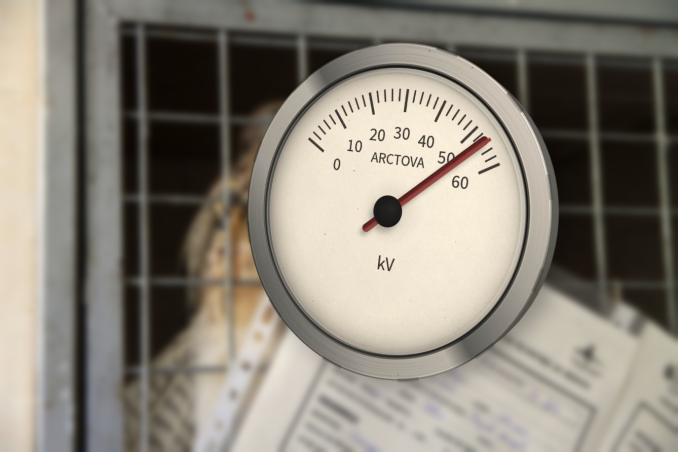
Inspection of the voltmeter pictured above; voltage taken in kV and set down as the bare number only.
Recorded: 54
